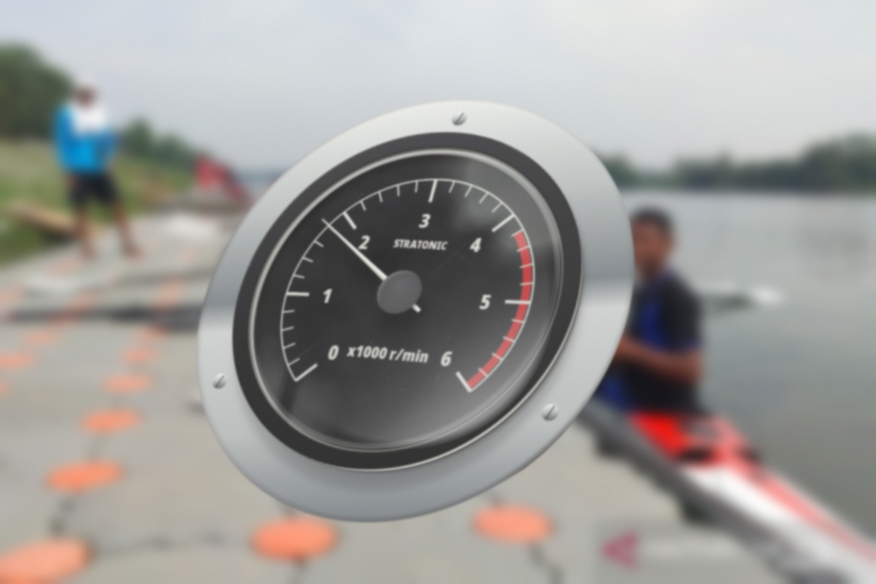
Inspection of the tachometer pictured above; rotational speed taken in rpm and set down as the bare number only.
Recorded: 1800
